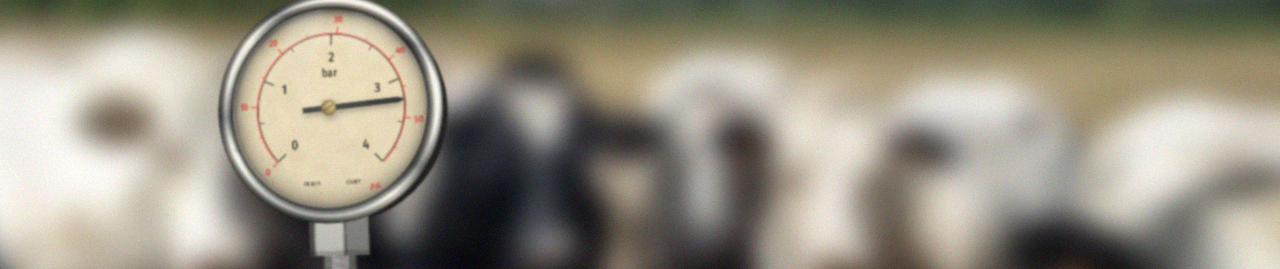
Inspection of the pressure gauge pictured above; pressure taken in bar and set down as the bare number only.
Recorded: 3.25
